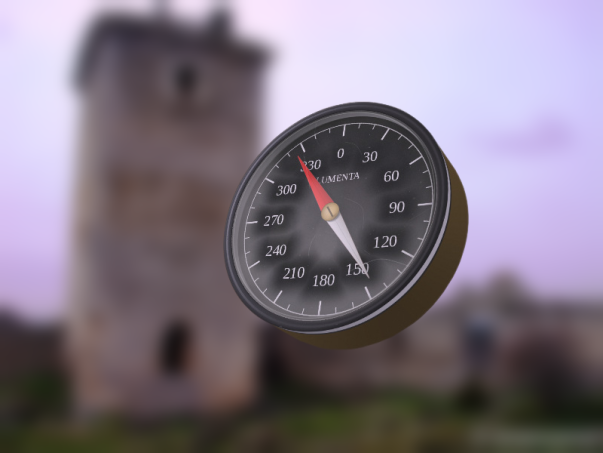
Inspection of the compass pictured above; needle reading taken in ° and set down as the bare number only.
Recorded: 325
